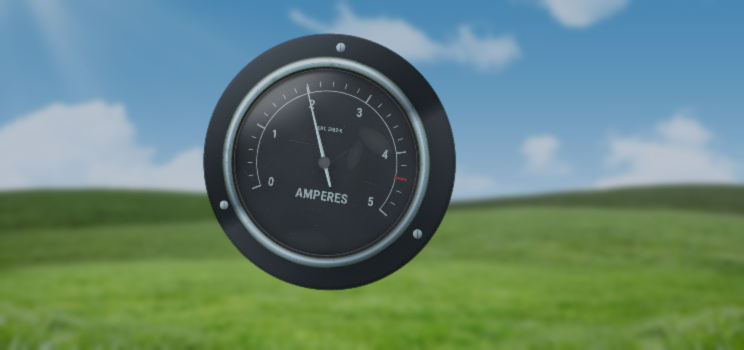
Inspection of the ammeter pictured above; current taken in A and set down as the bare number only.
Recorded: 2
